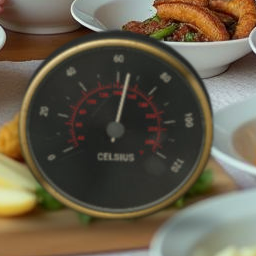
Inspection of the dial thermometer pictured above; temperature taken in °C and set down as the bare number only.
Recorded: 65
